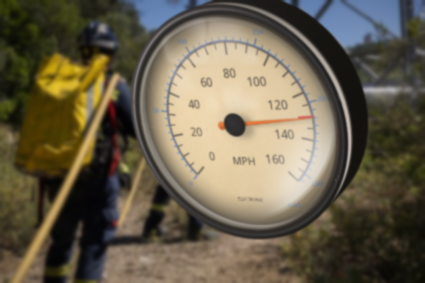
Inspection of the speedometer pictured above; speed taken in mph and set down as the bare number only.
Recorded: 130
